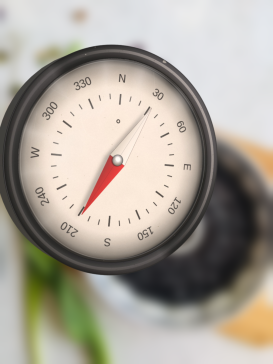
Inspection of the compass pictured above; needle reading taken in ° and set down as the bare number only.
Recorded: 210
